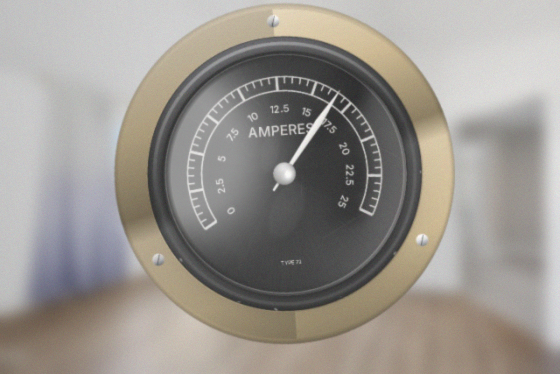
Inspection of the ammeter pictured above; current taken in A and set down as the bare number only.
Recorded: 16.5
